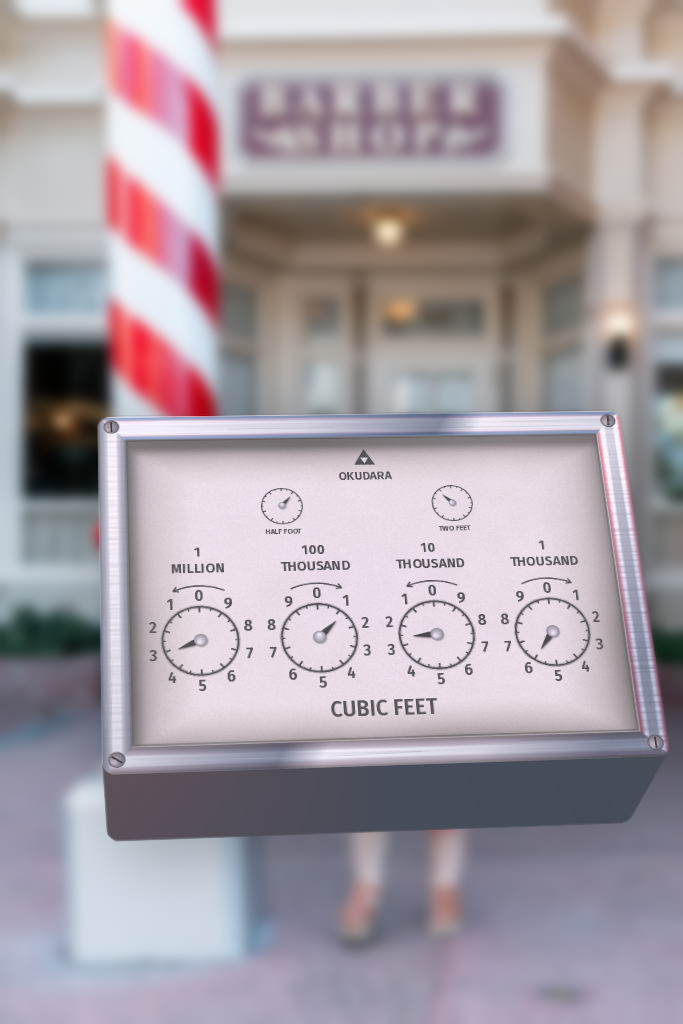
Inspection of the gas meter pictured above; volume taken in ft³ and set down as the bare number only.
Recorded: 312600
